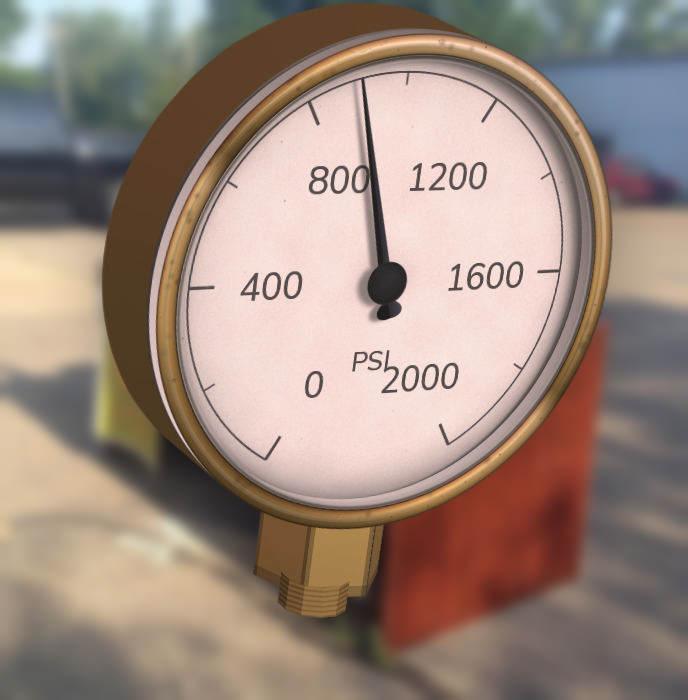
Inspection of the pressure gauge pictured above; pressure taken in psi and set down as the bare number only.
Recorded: 900
